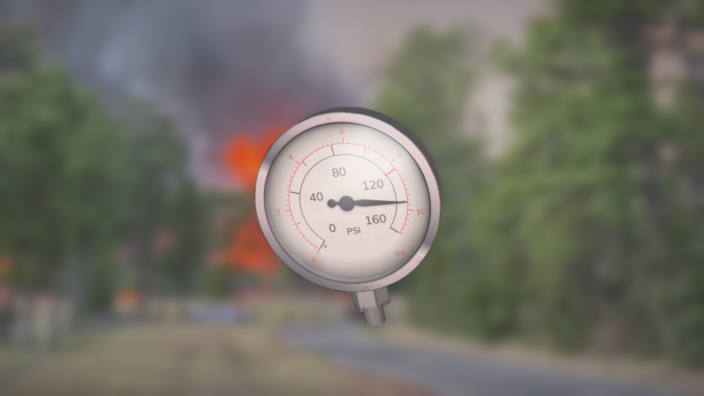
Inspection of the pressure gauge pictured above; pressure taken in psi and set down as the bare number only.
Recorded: 140
